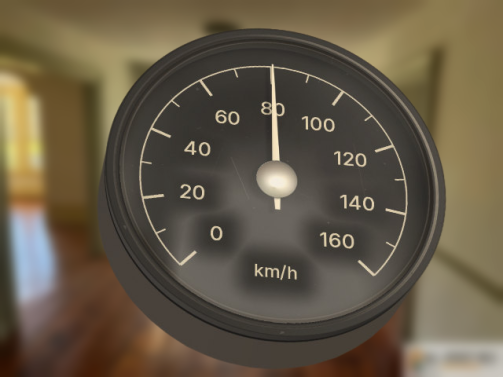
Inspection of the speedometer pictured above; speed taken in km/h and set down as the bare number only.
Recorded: 80
